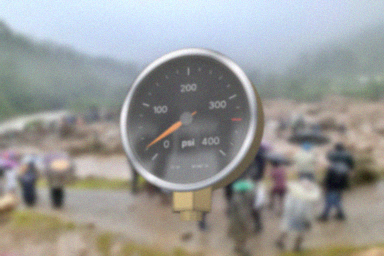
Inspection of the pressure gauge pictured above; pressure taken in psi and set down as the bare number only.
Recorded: 20
